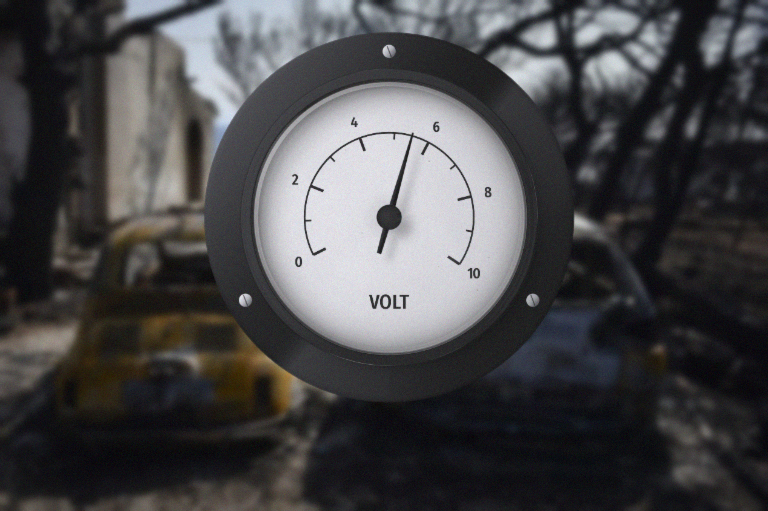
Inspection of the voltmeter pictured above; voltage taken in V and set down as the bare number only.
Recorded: 5.5
